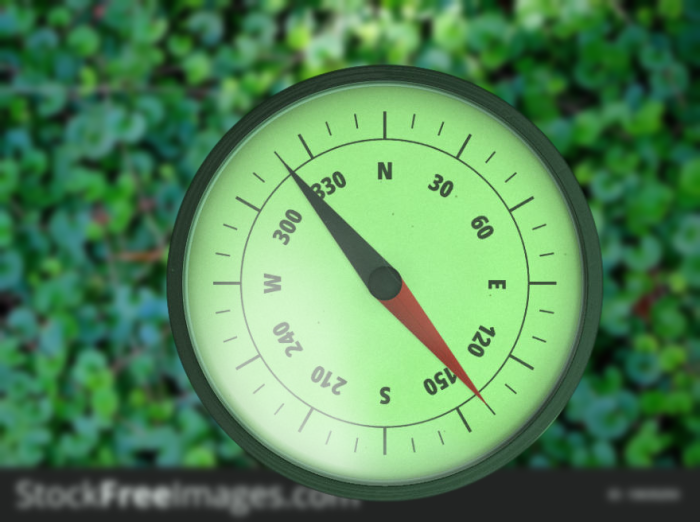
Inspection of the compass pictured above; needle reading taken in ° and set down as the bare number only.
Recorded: 140
